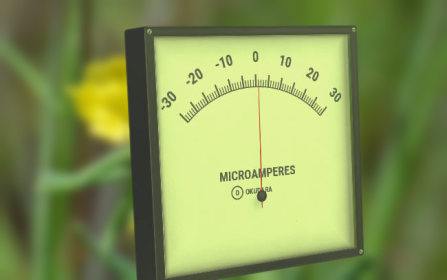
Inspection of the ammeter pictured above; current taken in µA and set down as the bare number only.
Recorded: 0
